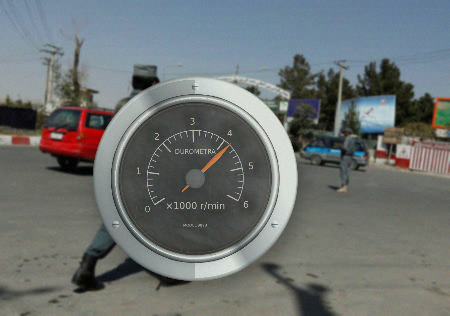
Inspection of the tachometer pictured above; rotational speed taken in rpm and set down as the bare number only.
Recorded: 4200
